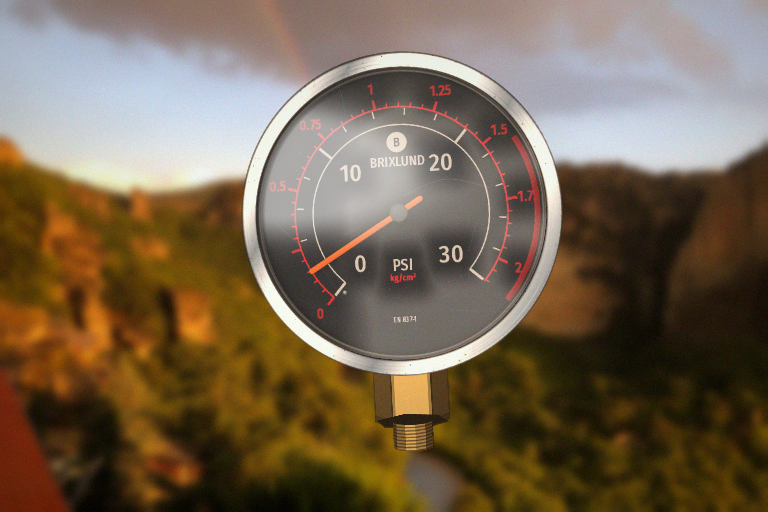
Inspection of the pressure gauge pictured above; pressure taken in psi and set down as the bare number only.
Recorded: 2
